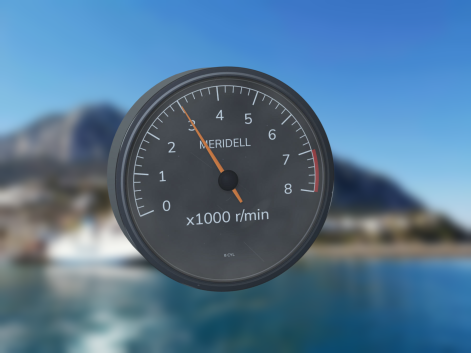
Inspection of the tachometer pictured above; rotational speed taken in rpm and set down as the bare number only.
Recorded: 3000
